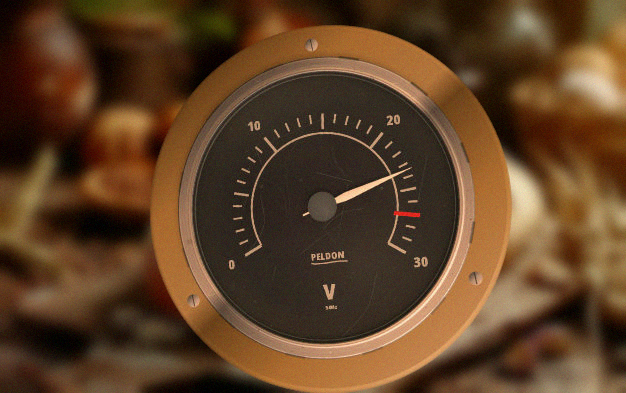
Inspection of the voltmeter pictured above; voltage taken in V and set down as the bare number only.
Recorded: 23.5
